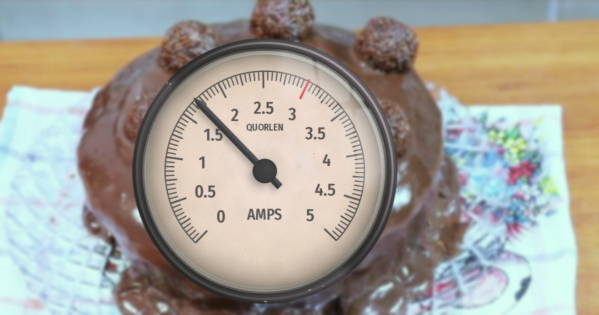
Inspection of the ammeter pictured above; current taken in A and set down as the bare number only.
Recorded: 1.7
